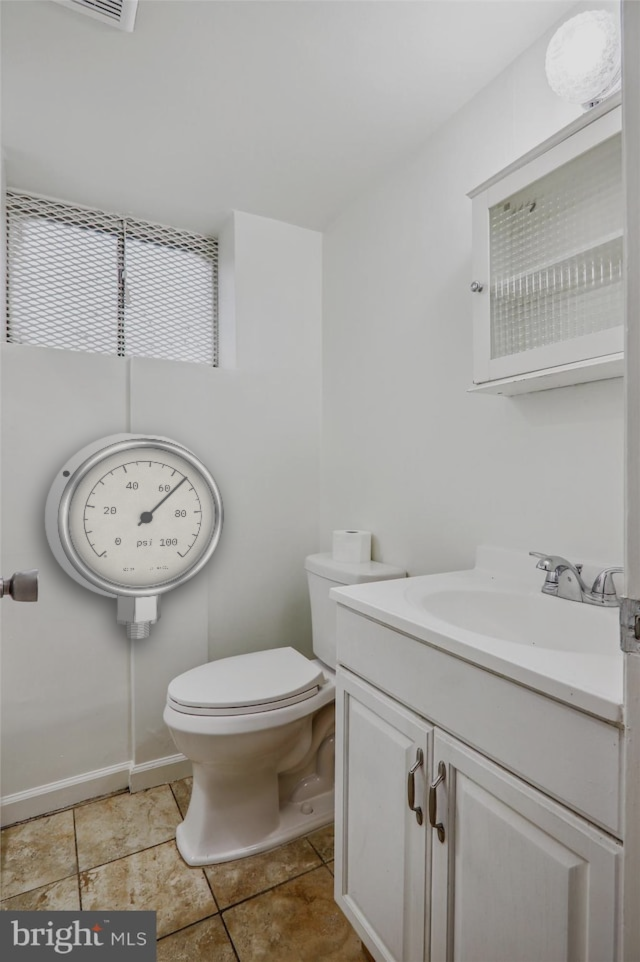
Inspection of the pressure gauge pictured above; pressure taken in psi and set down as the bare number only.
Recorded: 65
